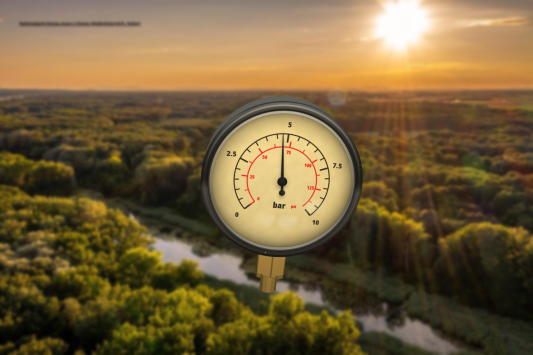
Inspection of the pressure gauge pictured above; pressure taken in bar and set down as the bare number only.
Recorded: 4.75
